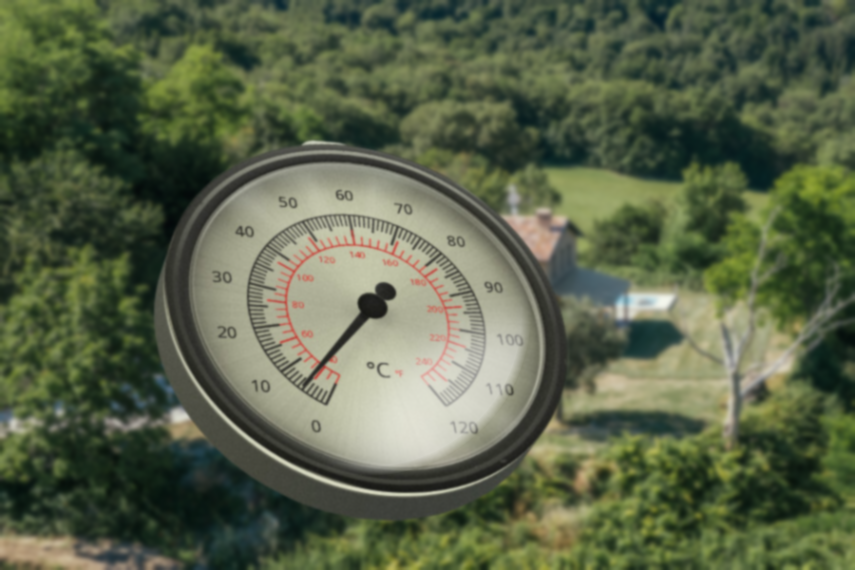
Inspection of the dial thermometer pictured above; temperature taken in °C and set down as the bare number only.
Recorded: 5
